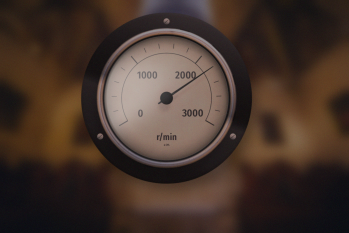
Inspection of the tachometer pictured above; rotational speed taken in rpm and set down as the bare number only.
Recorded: 2200
